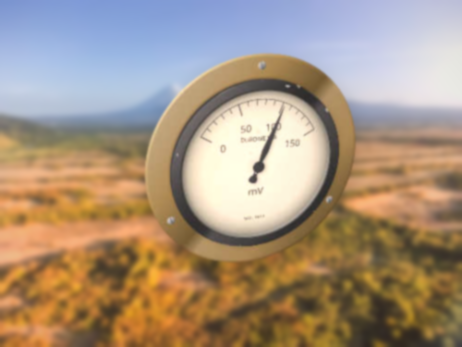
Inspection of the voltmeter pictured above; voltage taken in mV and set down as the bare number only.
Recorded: 100
